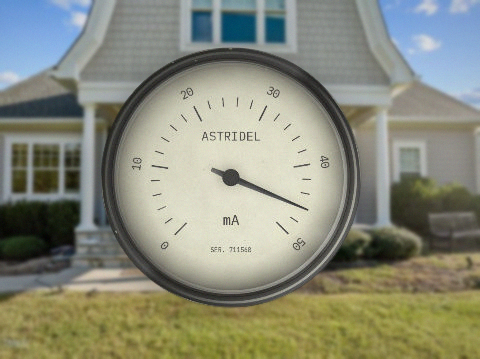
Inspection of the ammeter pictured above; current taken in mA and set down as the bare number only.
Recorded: 46
